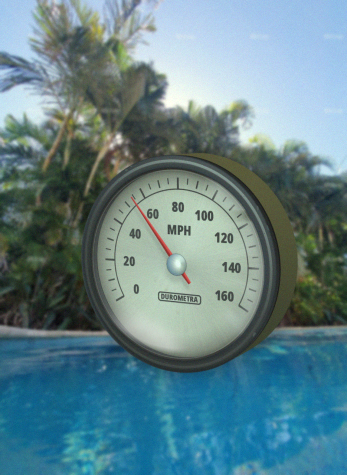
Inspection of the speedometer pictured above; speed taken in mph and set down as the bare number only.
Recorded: 55
